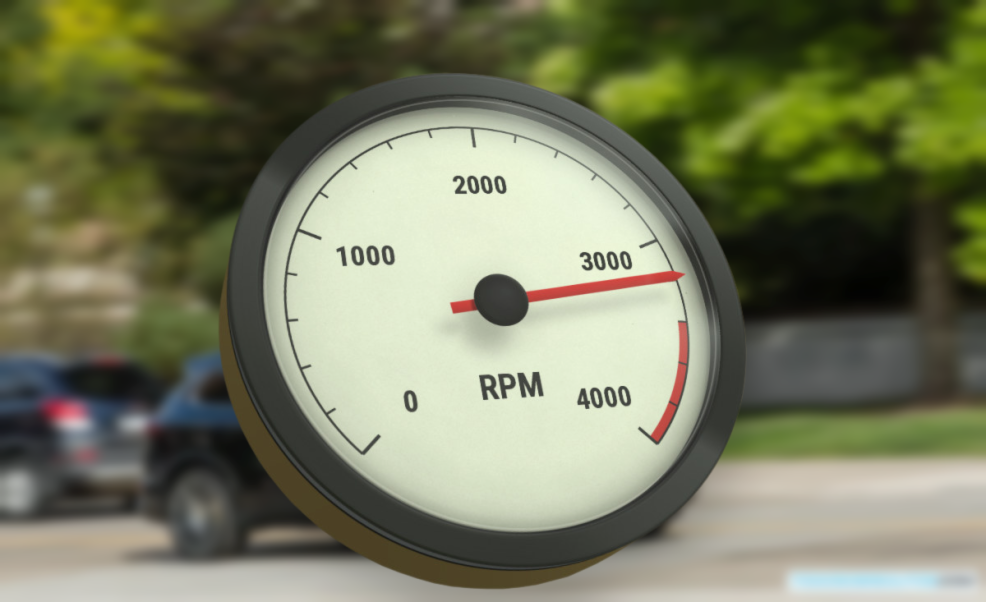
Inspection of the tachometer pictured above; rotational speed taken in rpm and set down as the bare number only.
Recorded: 3200
